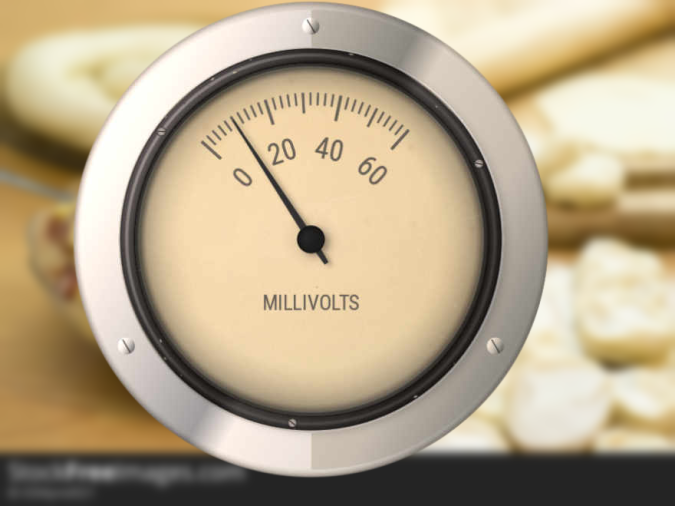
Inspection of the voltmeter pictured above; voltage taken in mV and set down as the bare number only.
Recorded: 10
